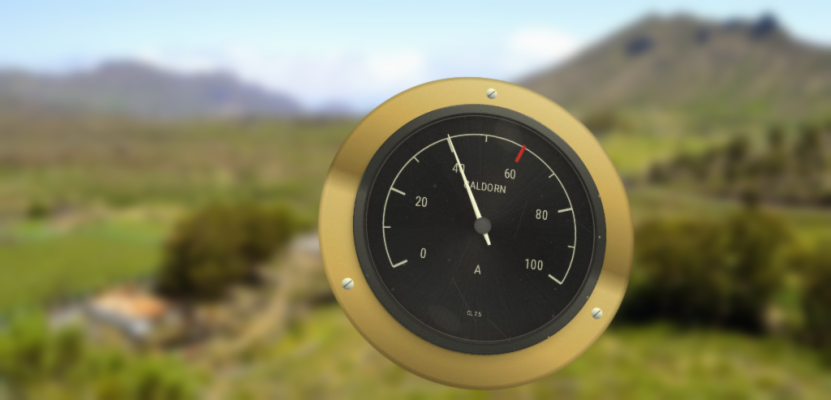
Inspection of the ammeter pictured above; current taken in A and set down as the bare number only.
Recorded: 40
